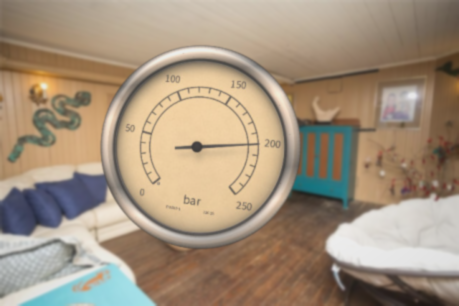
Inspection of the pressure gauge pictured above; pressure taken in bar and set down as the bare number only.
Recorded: 200
